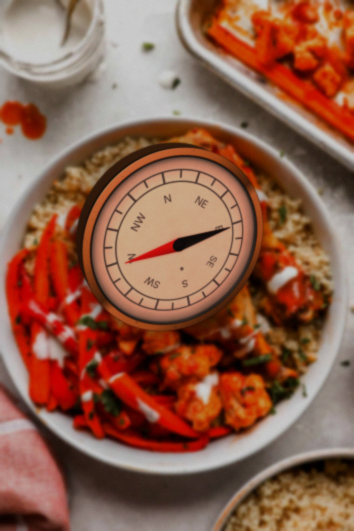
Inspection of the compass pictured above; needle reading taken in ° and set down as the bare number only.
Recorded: 270
